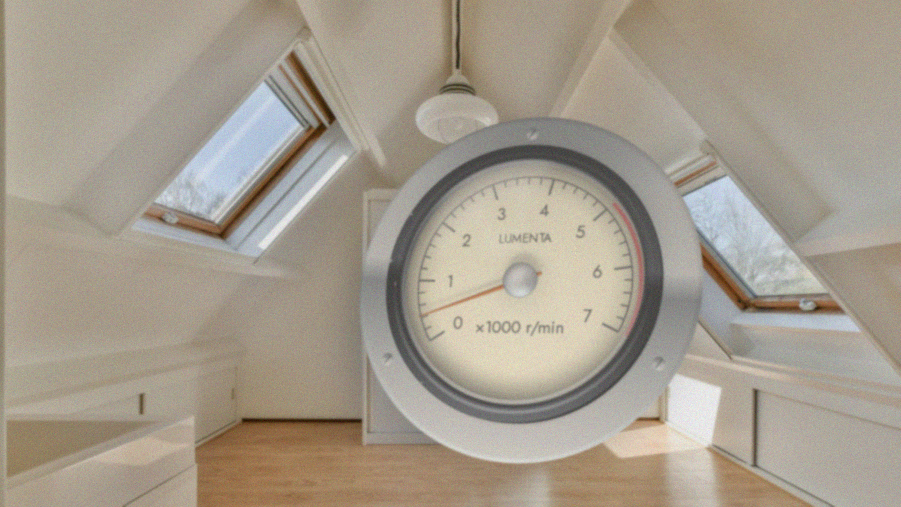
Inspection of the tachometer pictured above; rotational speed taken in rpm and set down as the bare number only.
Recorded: 400
